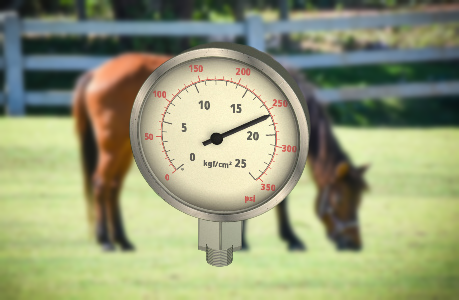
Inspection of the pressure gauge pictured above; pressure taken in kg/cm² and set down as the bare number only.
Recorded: 18
